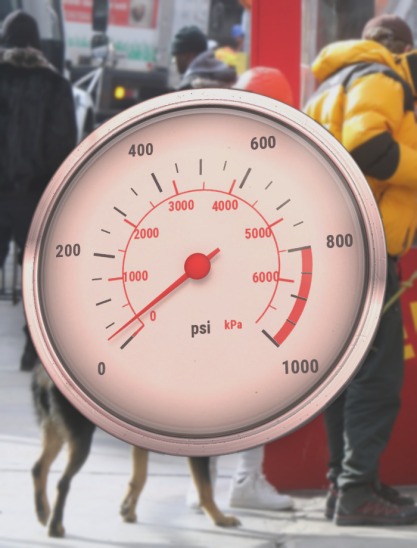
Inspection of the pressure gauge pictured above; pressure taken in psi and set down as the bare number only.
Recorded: 25
